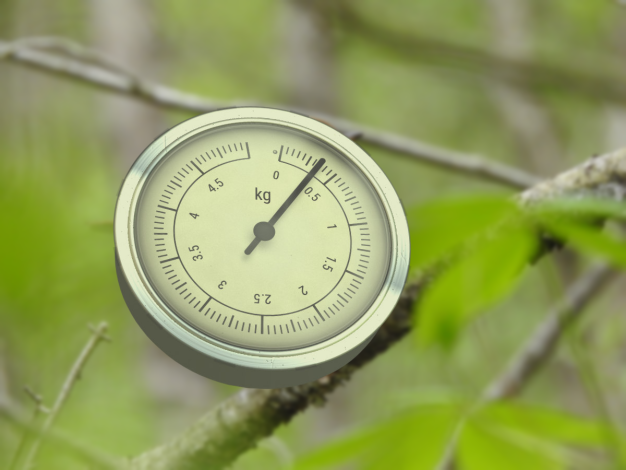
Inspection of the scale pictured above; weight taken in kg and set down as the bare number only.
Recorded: 0.35
